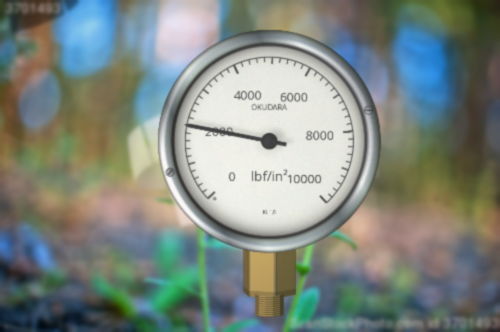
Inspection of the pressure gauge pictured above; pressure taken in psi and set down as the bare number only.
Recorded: 2000
